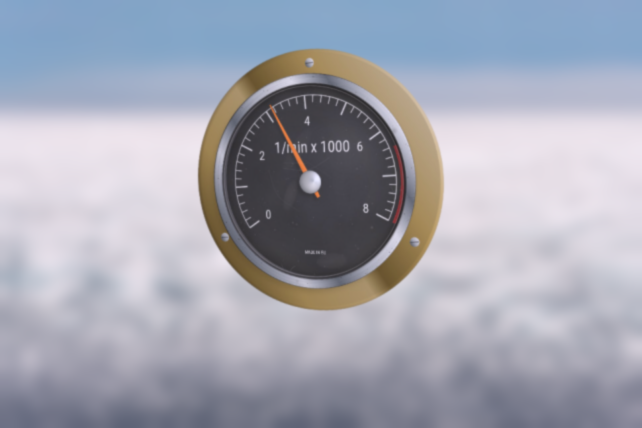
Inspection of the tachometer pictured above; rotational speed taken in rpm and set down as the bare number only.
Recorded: 3200
